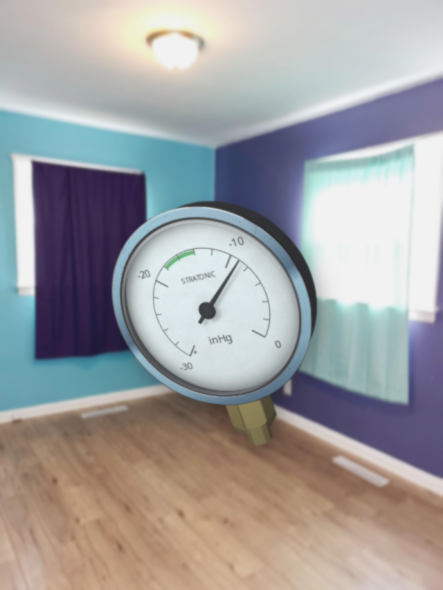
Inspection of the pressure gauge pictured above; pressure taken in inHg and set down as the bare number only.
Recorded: -9
